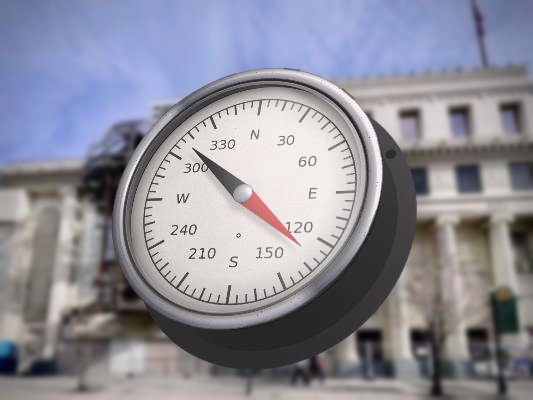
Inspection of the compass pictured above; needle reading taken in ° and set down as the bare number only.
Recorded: 130
